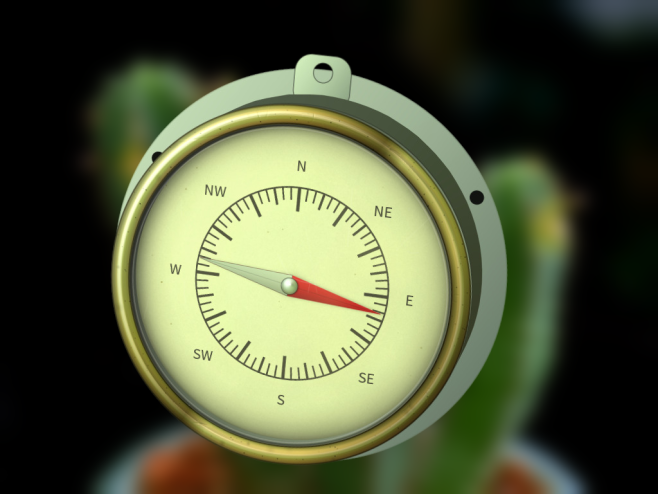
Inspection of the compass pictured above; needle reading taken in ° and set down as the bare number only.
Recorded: 100
